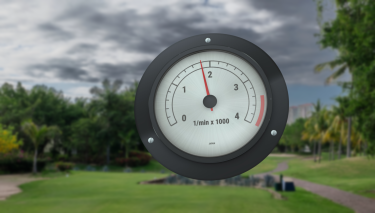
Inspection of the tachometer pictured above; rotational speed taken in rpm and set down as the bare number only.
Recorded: 1800
